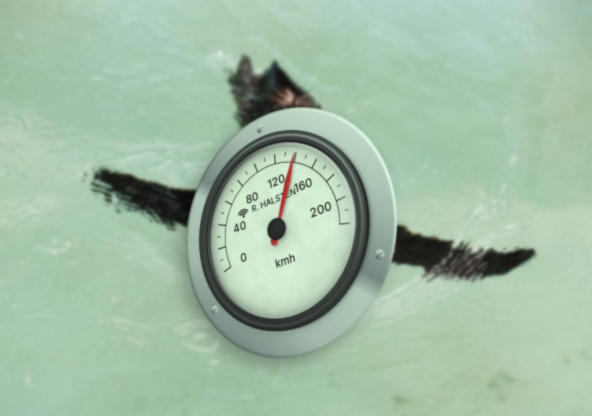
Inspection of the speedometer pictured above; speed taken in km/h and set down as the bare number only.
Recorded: 140
